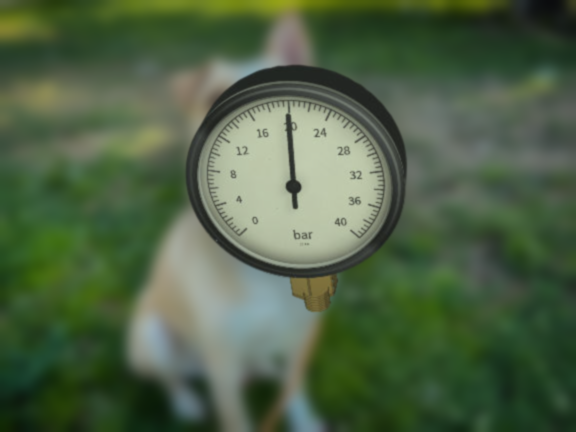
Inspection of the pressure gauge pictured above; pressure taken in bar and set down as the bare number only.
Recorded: 20
